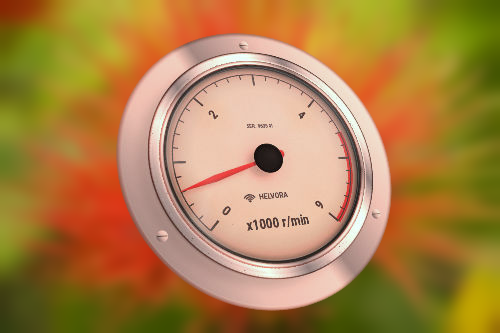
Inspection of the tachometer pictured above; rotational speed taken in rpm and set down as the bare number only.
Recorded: 600
